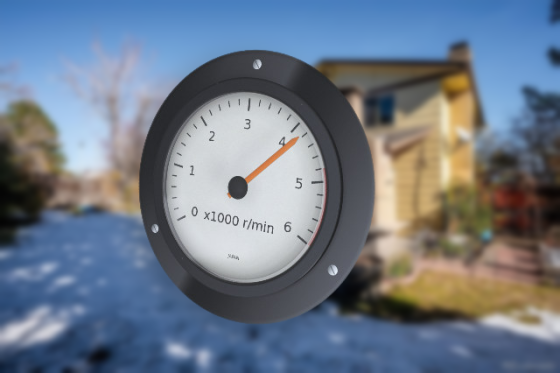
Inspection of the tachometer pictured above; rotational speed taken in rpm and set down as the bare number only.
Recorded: 4200
